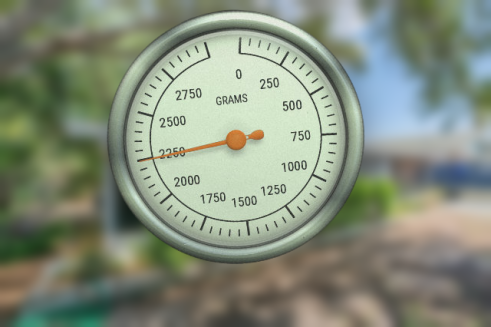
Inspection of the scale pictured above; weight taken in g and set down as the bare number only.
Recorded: 2250
